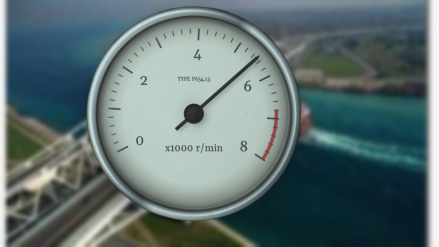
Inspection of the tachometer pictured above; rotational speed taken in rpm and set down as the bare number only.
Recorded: 5500
